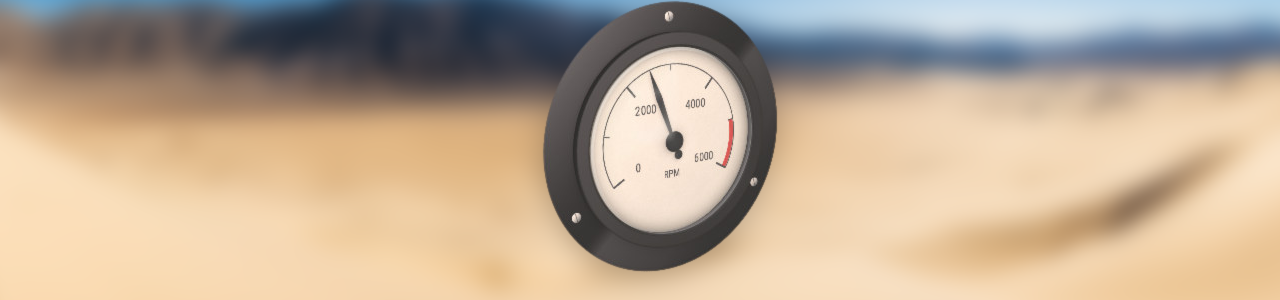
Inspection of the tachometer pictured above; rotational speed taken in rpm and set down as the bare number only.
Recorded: 2500
